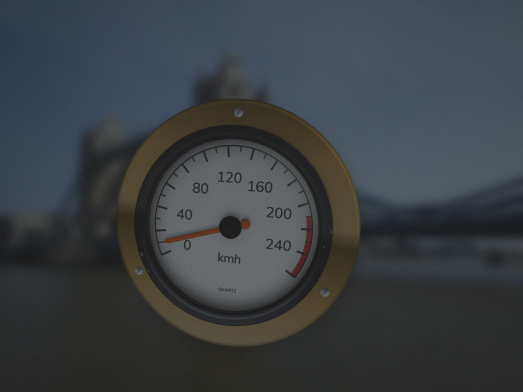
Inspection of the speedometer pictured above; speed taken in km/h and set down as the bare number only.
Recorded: 10
